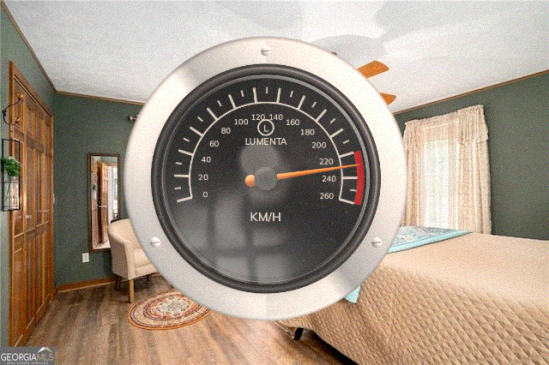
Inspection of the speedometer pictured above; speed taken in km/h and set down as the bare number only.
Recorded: 230
